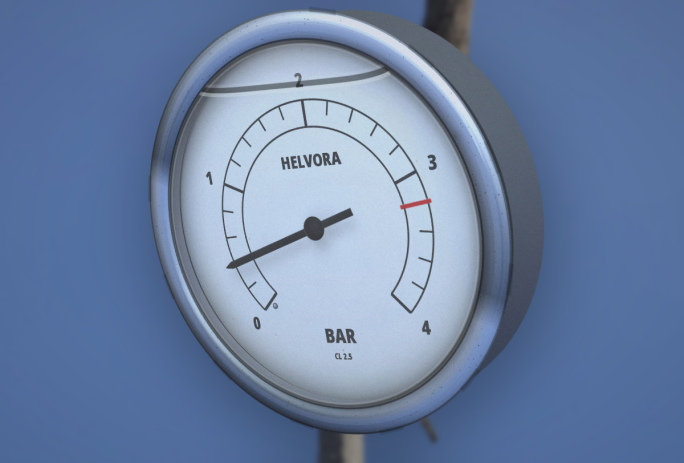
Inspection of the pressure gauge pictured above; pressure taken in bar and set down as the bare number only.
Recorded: 0.4
